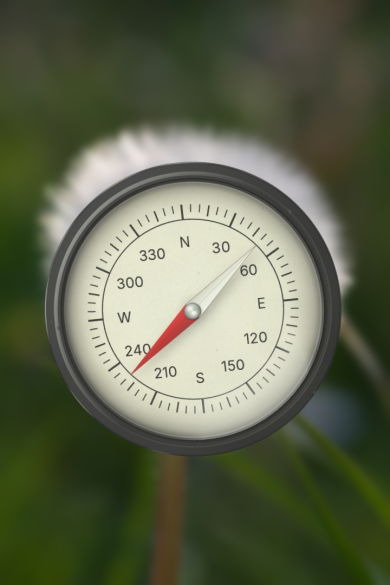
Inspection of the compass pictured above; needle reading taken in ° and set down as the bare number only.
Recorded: 230
